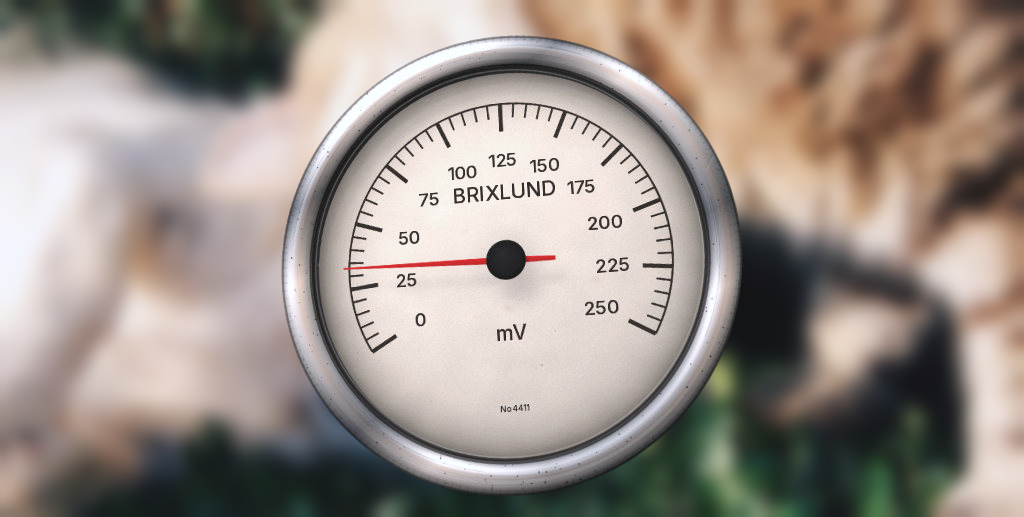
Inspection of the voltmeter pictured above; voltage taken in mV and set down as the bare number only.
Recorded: 32.5
